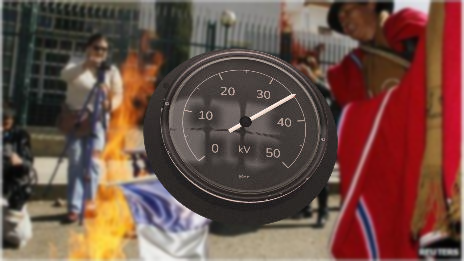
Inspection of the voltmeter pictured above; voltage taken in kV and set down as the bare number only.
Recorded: 35
